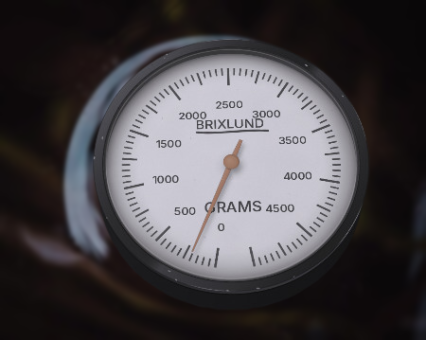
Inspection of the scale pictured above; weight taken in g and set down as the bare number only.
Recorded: 200
